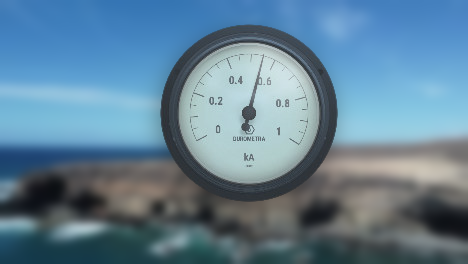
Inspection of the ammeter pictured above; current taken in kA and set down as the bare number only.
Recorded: 0.55
